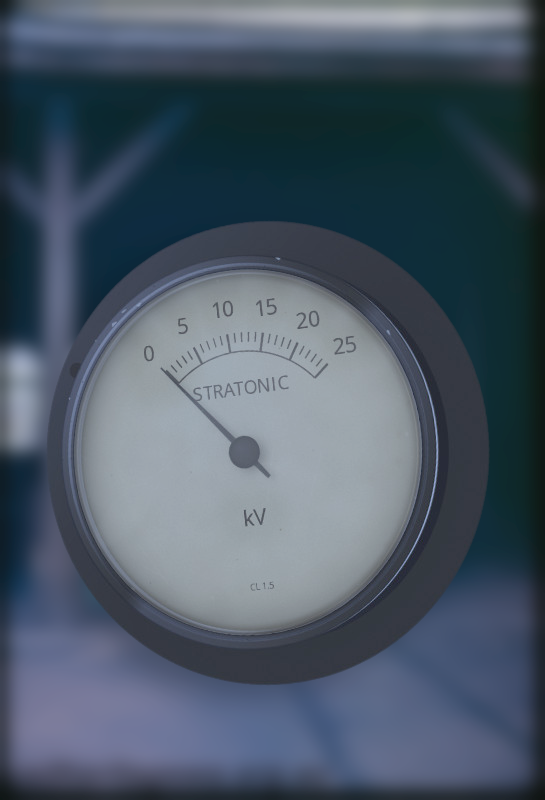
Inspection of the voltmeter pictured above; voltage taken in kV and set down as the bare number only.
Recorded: 0
